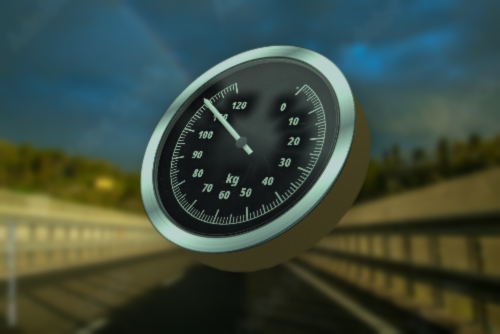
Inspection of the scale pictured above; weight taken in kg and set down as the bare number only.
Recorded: 110
